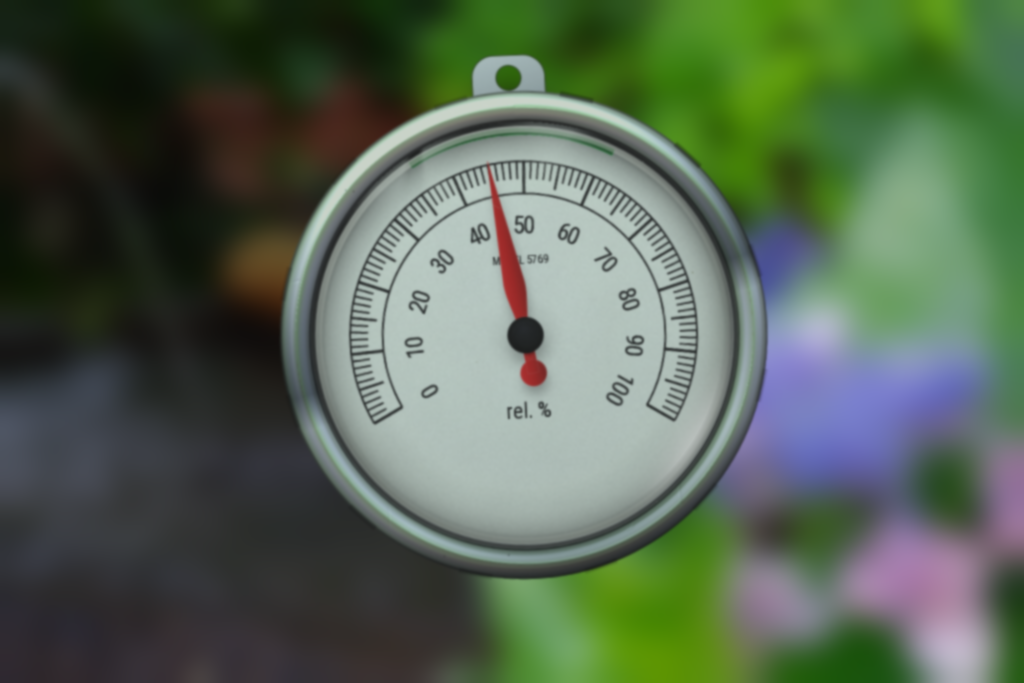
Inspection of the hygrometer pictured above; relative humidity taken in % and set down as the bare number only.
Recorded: 45
